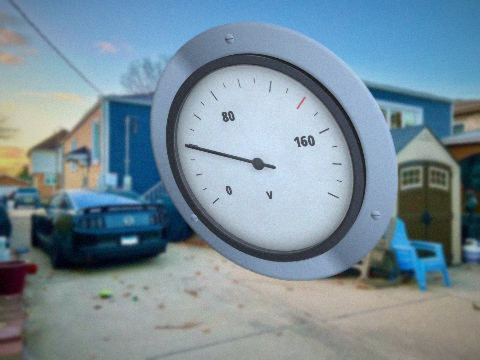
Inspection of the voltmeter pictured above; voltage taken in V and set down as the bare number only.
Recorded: 40
